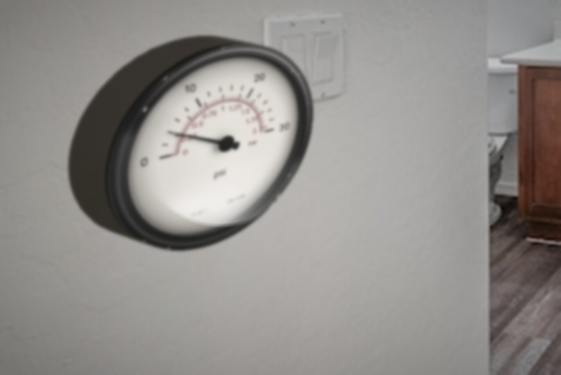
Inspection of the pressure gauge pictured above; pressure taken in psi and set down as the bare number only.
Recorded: 4
